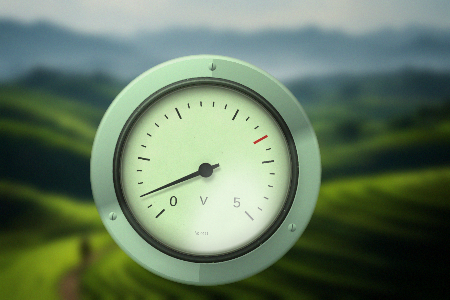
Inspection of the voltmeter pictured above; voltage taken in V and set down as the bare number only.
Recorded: 0.4
